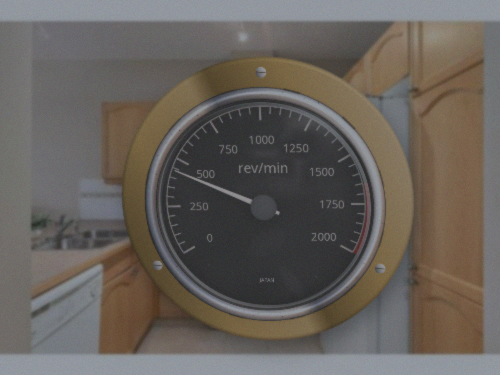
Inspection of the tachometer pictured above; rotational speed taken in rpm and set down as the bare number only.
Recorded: 450
